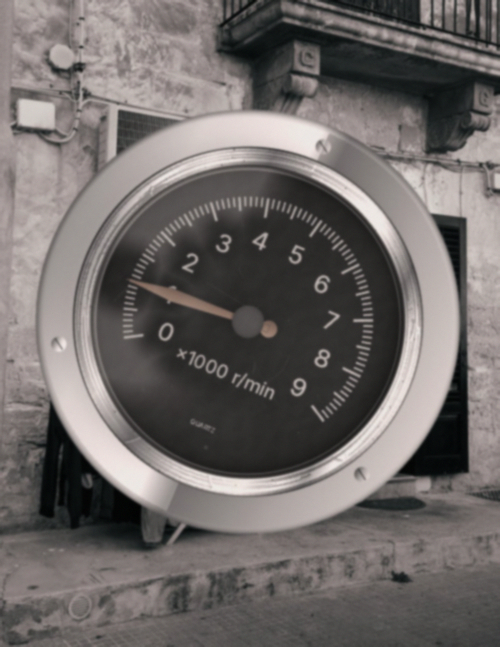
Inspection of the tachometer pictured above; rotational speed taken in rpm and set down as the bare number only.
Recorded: 1000
